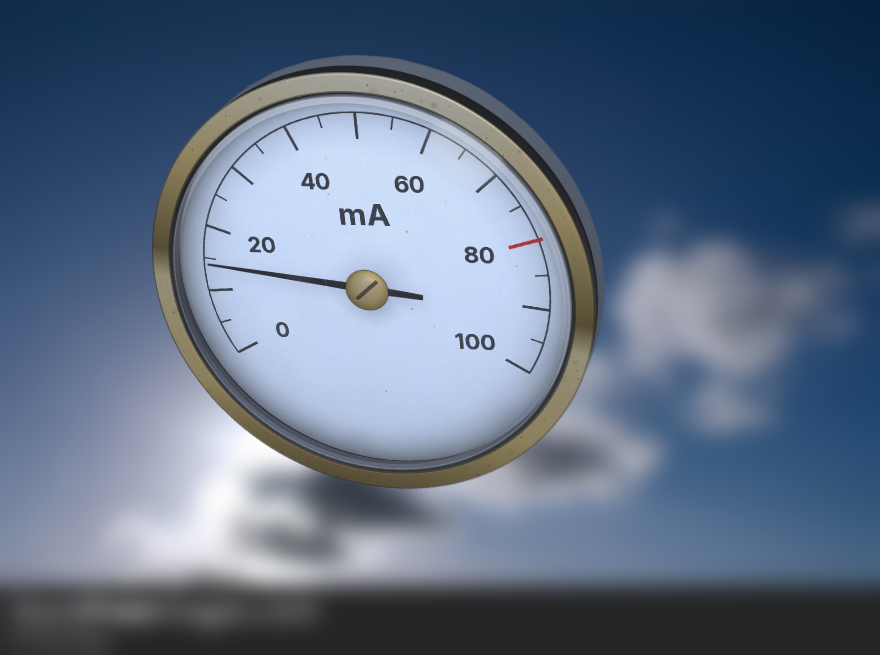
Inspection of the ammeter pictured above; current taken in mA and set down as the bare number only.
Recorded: 15
